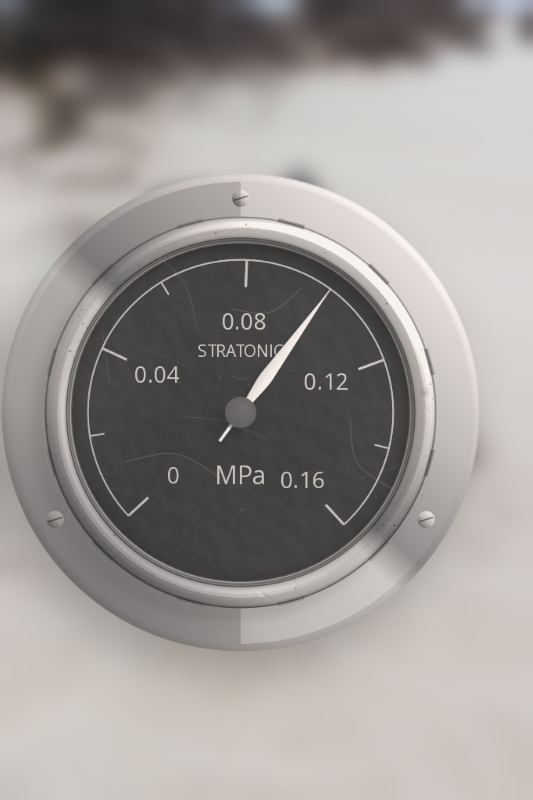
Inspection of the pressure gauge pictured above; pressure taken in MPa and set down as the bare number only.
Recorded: 0.1
